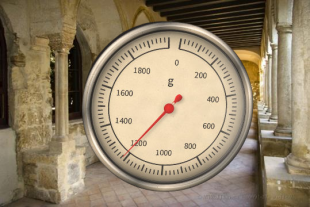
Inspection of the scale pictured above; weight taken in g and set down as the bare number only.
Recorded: 1220
